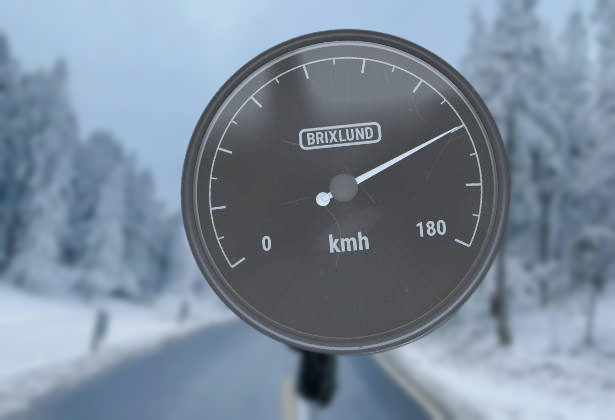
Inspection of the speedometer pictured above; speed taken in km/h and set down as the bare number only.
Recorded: 140
